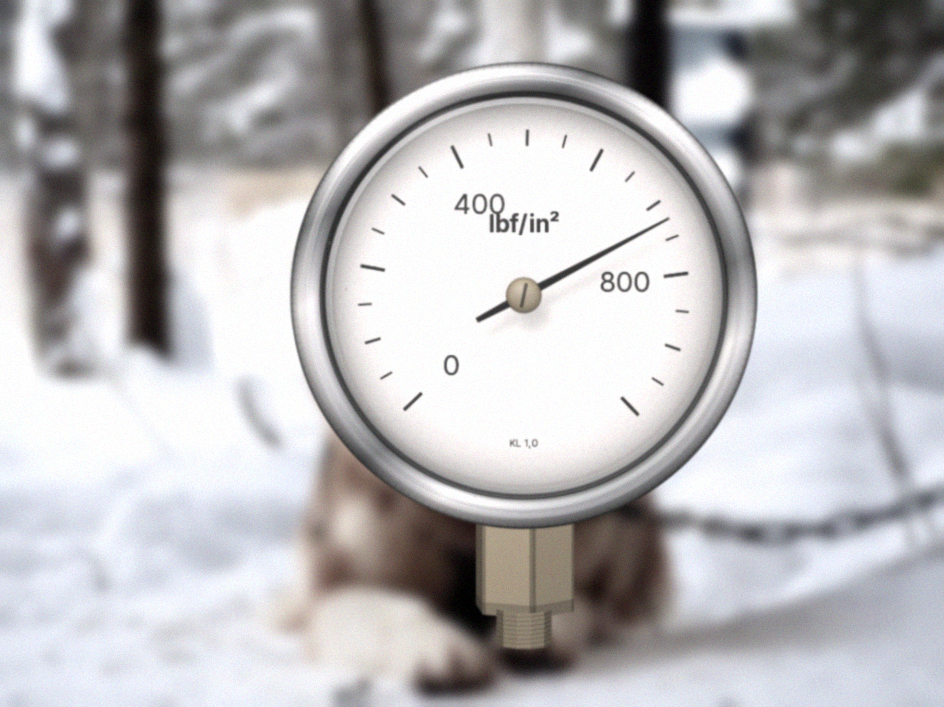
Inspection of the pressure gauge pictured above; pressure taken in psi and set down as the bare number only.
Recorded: 725
